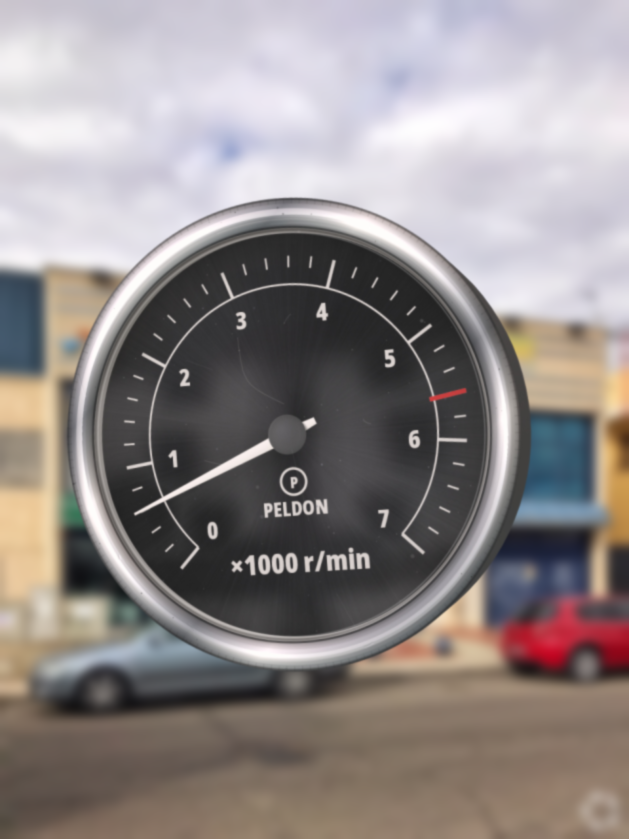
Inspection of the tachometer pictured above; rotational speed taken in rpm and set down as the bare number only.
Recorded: 600
